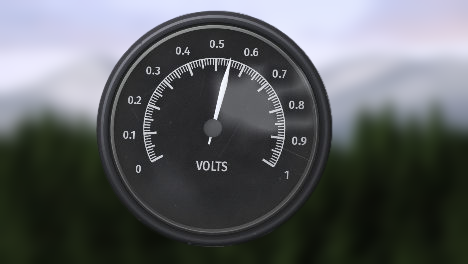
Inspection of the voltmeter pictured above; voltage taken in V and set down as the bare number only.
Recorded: 0.55
